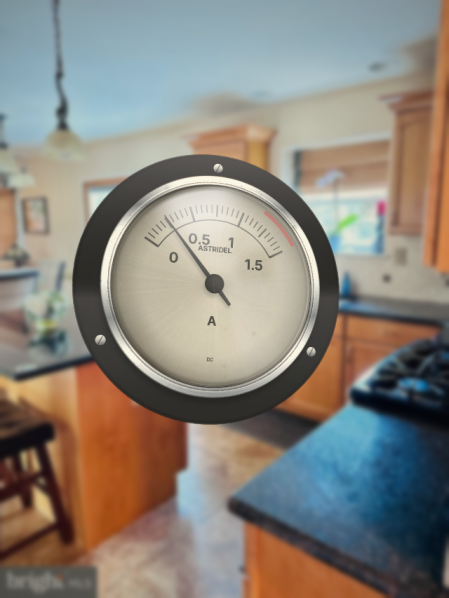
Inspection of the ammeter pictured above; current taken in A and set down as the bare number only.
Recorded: 0.25
